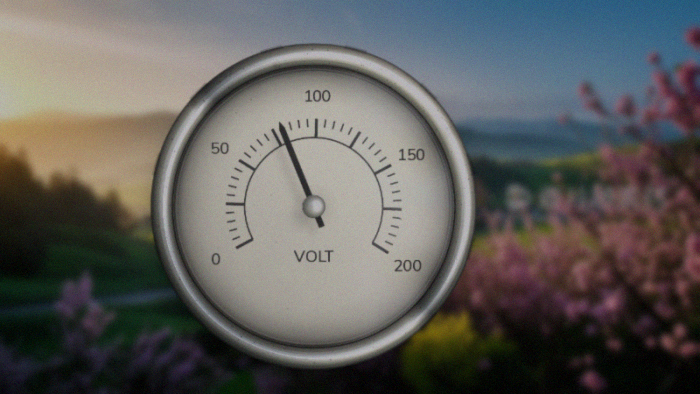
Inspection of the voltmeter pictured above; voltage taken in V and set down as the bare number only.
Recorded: 80
